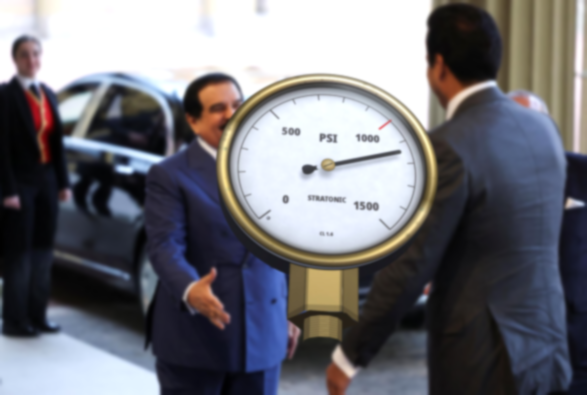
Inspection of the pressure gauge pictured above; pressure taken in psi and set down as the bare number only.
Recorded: 1150
